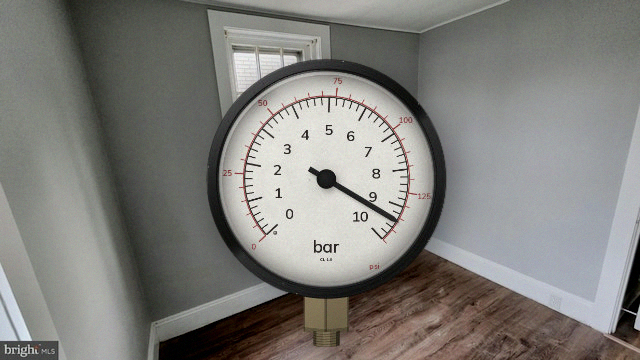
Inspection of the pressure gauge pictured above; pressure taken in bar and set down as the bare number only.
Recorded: 9.4
